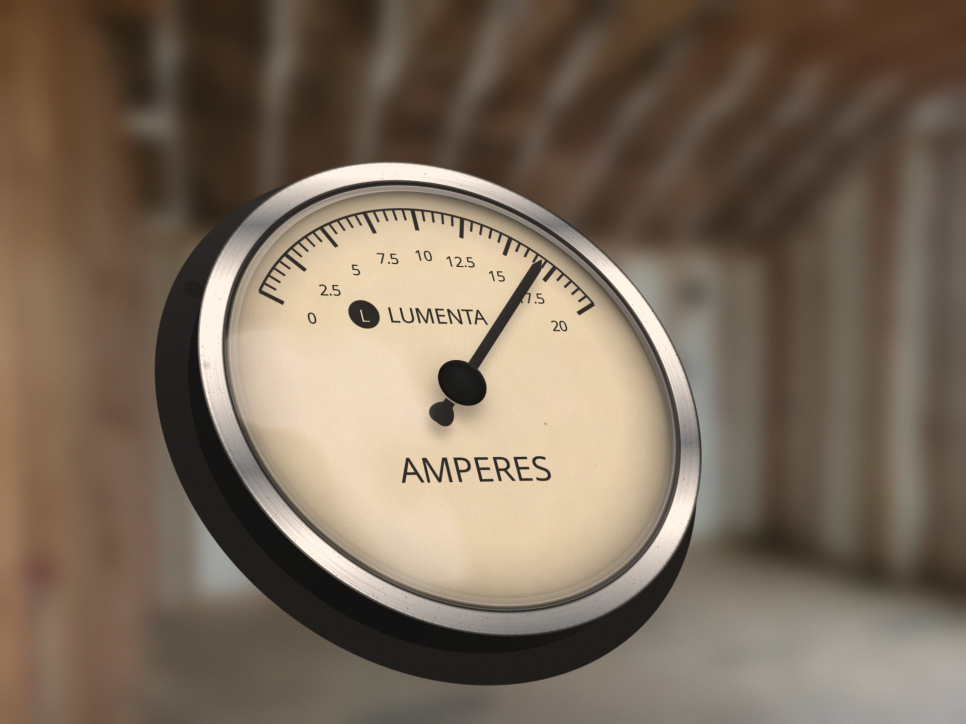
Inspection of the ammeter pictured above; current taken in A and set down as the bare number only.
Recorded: 16.75
